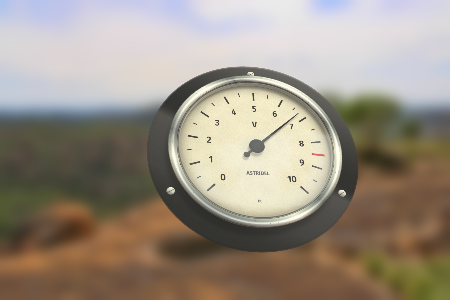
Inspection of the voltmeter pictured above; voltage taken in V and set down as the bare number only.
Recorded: 6.75
